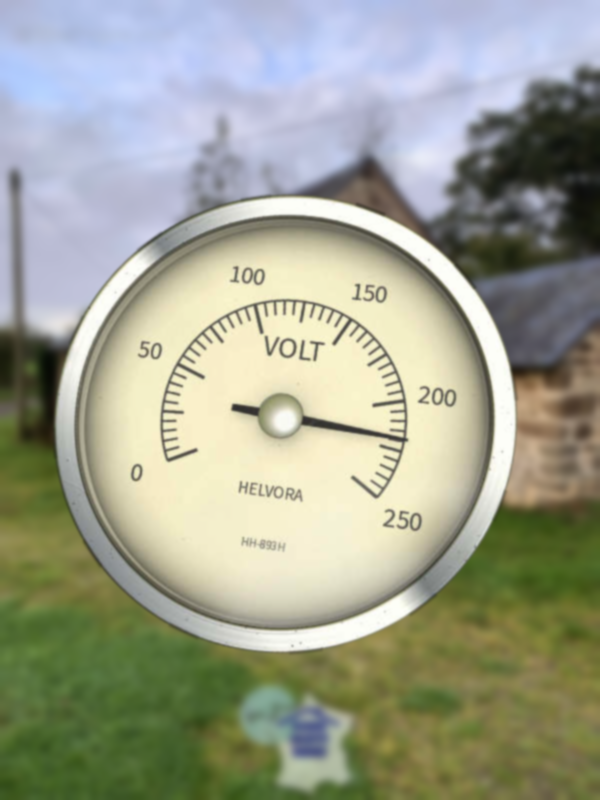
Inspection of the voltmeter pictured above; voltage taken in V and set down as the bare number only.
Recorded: 220
